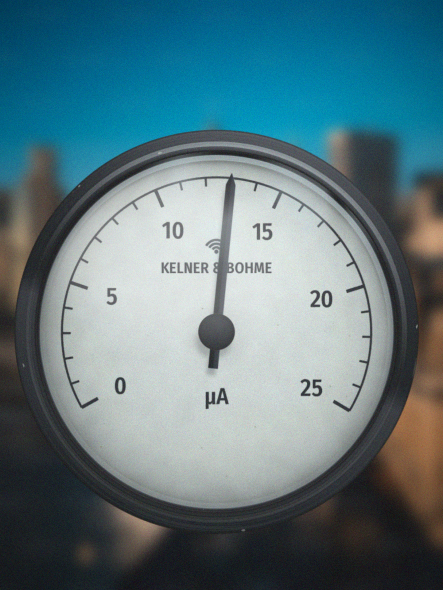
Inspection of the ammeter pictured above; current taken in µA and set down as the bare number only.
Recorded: 13
